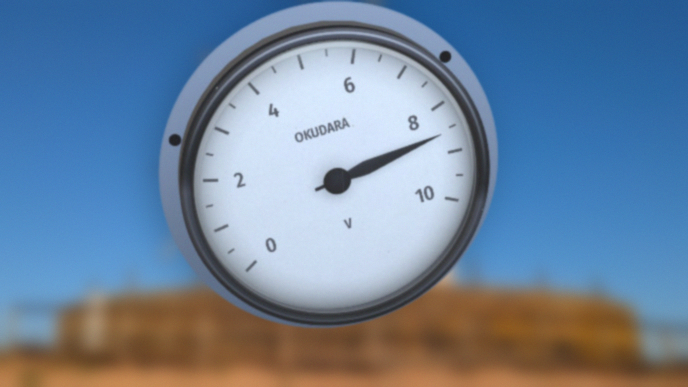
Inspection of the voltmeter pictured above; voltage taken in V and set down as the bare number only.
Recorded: 8.5
